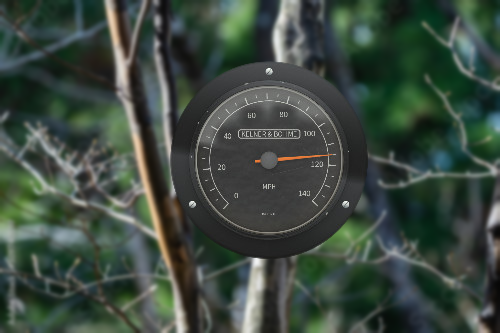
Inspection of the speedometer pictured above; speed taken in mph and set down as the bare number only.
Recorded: 115
